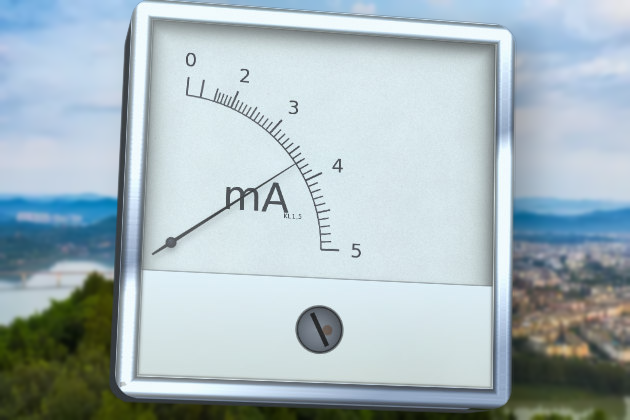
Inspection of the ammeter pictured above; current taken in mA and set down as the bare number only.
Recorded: 3.7
